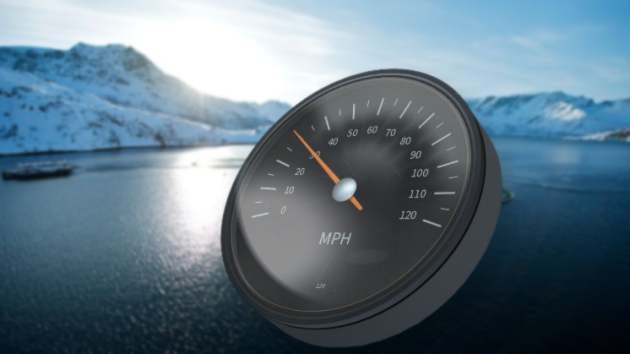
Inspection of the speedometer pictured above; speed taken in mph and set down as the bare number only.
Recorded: 30
